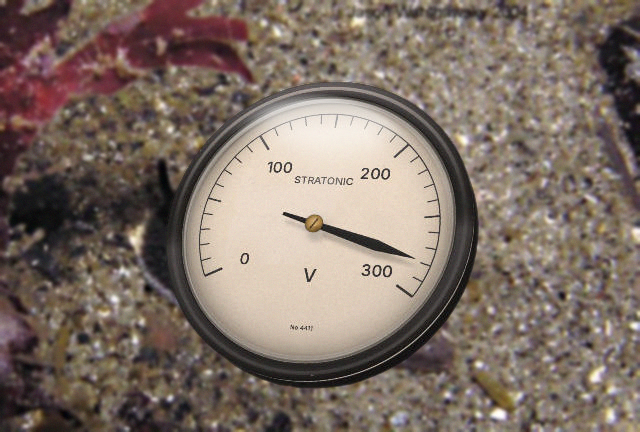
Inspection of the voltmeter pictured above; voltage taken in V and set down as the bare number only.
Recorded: 280
